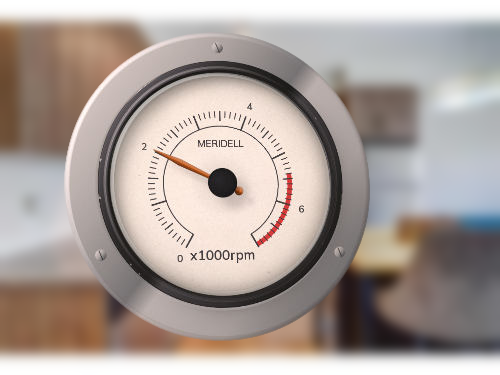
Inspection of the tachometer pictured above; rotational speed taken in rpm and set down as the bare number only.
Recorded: 2000
